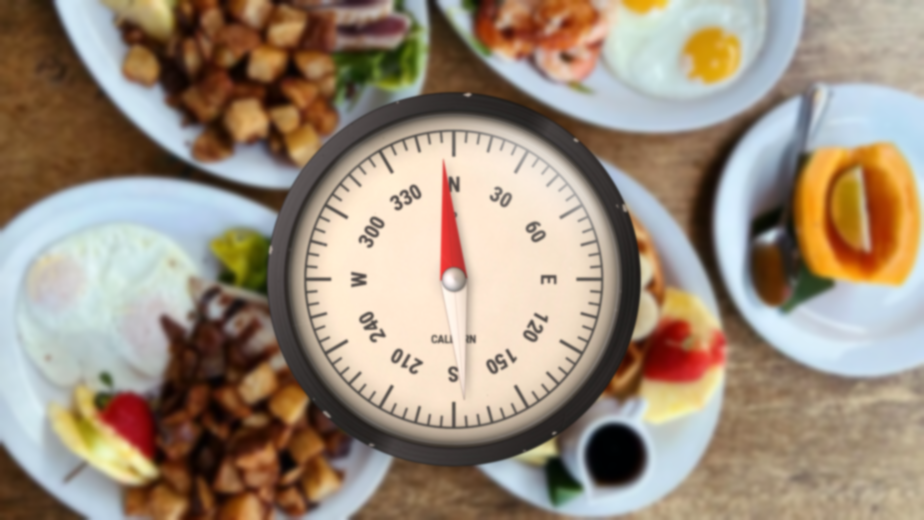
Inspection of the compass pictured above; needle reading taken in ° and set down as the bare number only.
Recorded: 355
